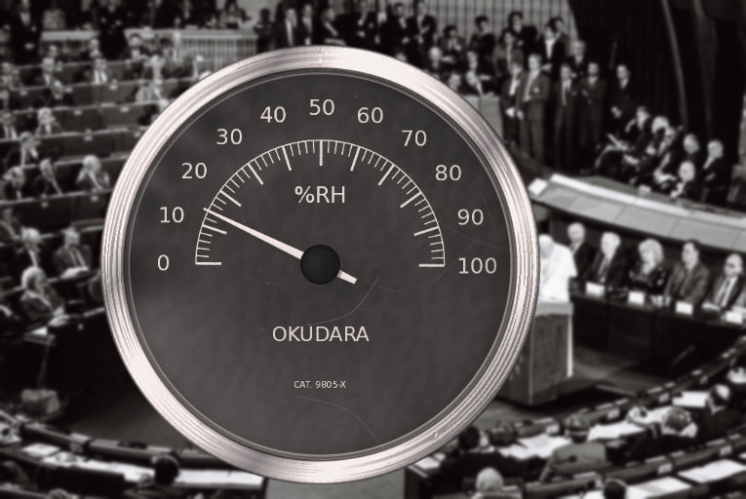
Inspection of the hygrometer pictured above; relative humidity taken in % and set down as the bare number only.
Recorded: 14
